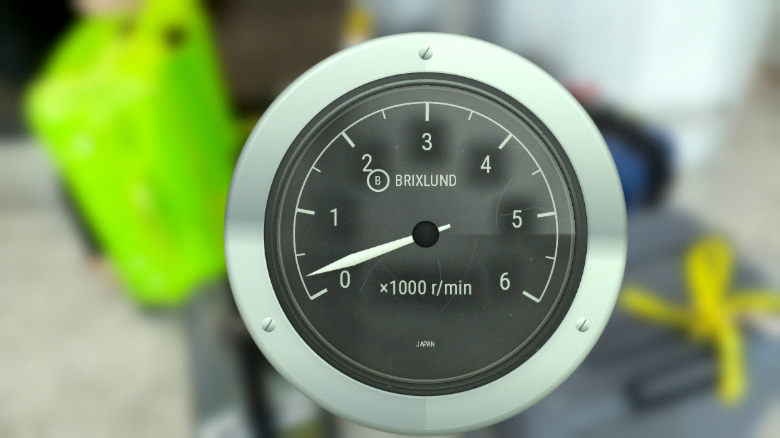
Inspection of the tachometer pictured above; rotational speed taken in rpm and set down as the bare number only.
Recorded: 250
